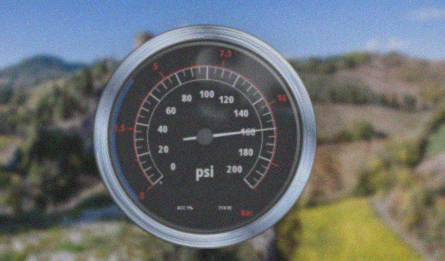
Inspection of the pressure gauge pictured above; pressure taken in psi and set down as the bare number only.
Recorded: 160
